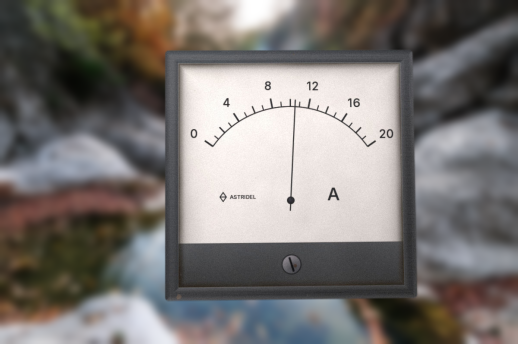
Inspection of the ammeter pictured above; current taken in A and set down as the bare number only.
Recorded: 10.5
